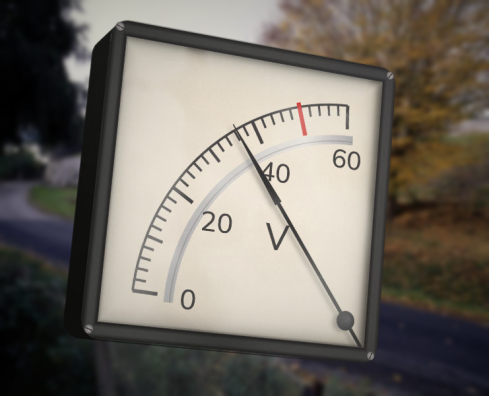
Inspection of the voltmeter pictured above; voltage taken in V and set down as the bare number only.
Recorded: 36
